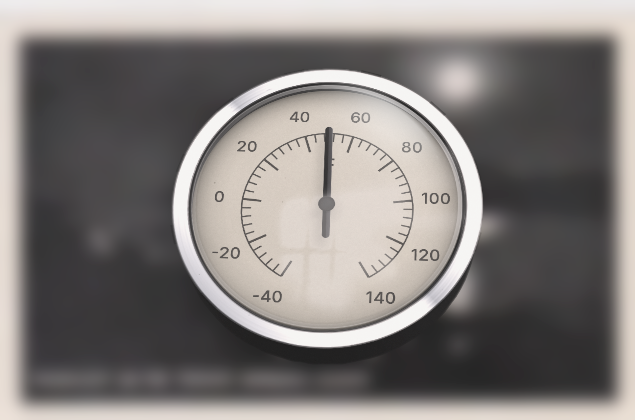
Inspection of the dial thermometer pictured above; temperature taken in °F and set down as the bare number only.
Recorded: 50
